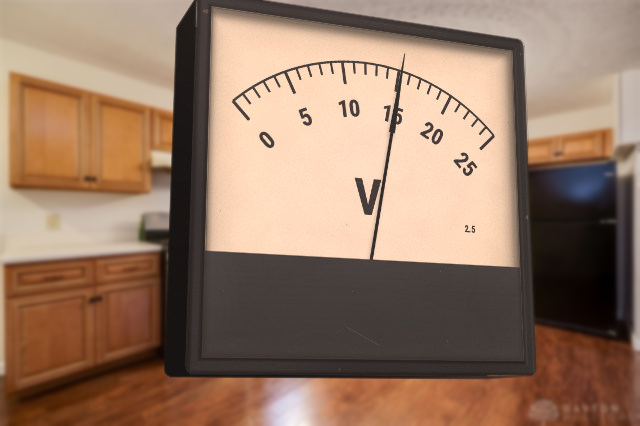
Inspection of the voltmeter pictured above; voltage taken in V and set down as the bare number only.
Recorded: 15
